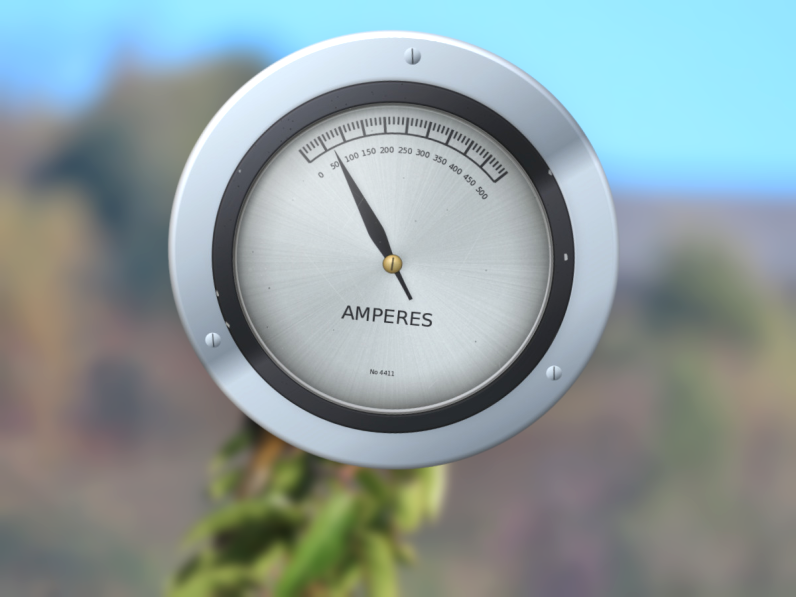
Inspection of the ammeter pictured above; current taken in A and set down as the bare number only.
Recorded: 70
